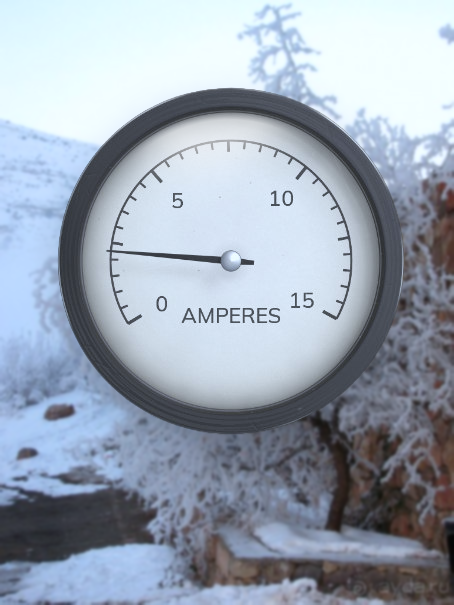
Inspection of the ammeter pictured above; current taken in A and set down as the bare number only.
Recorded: 2.25
